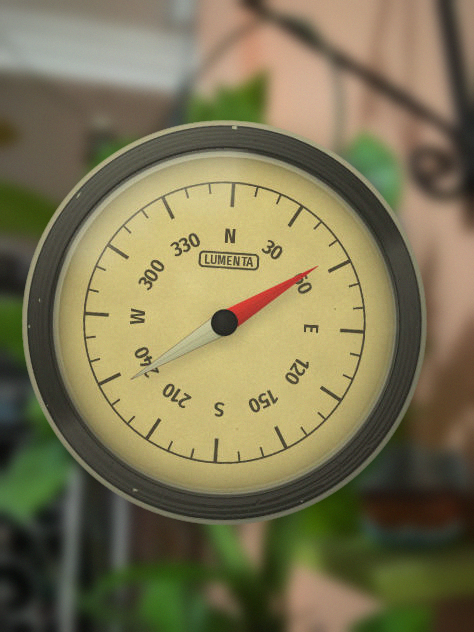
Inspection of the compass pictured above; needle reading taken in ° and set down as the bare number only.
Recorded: 55
